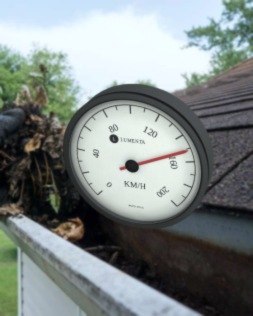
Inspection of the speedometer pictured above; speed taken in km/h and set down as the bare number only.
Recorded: 150
